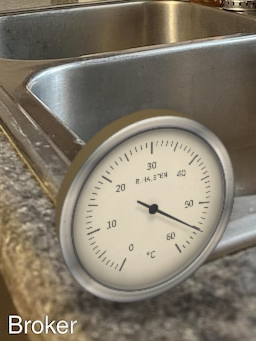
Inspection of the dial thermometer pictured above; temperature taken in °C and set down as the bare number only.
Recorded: 55
